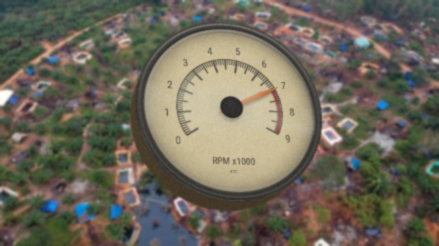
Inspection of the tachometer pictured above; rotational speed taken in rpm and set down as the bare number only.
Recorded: 7000
